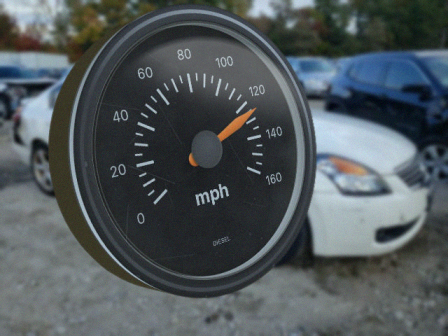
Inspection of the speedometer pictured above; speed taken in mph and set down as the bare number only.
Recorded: 125
